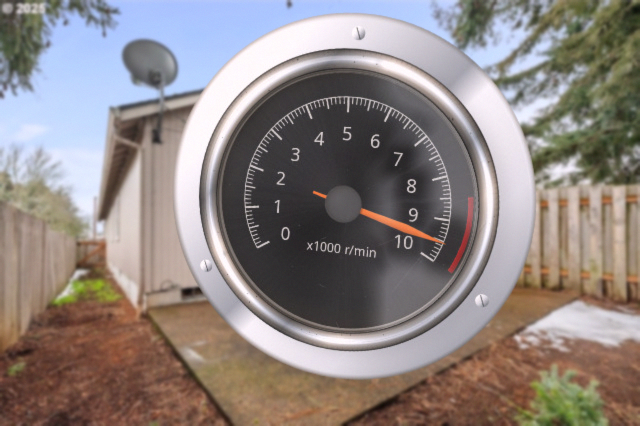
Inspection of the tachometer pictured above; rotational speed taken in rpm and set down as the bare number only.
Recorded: 9500
